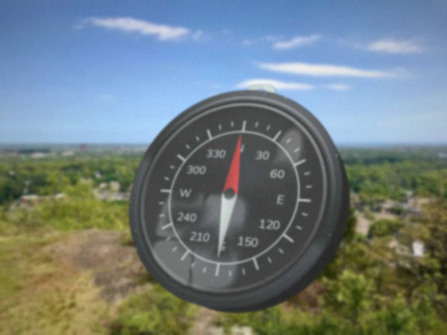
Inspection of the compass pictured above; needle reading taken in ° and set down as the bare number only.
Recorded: 0
